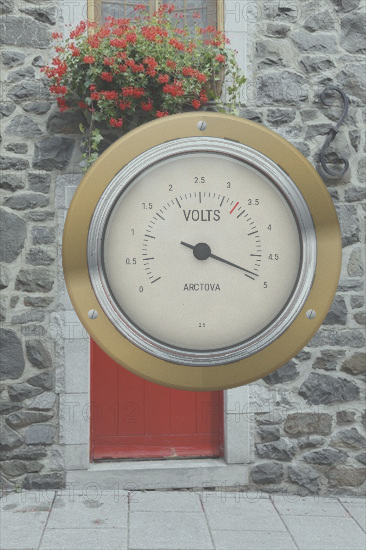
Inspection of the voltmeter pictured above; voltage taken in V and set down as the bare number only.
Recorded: 4.9
